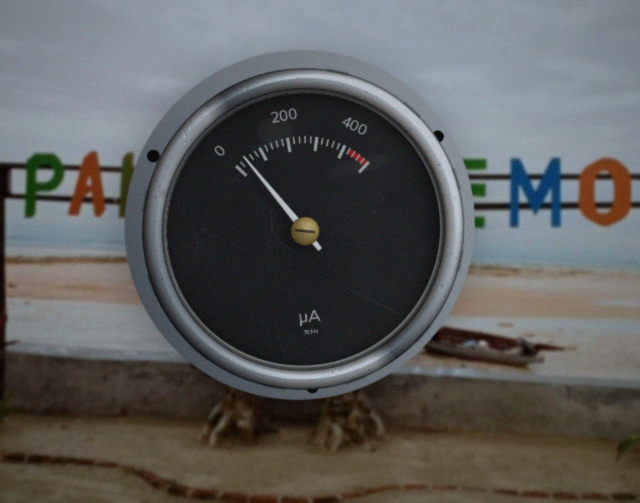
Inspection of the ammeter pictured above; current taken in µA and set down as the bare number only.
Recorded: 40
